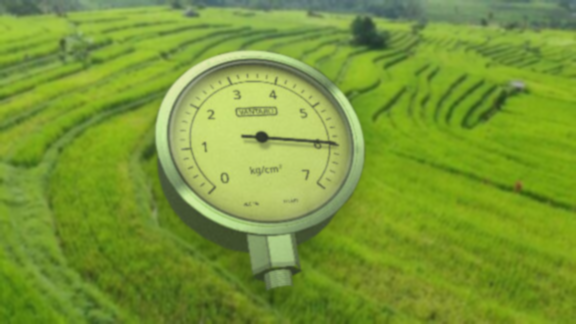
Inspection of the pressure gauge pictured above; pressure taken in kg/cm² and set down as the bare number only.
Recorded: 6
